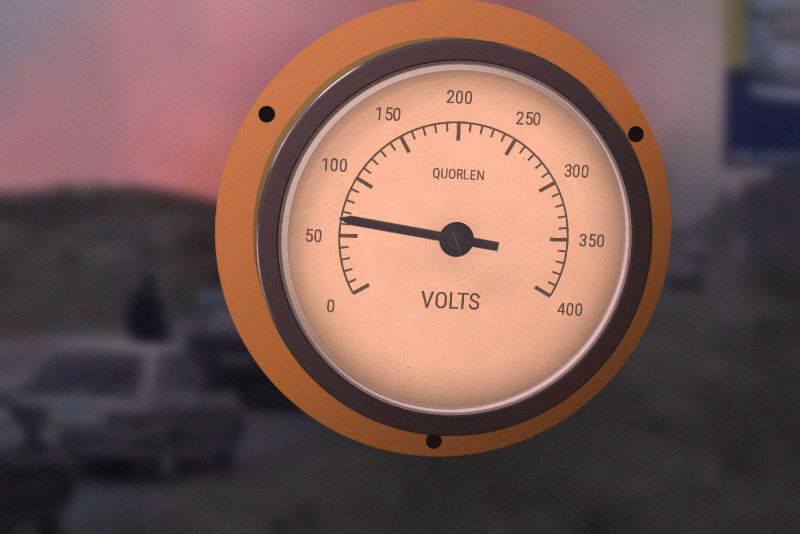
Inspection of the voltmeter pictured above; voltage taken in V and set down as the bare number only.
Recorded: 65
